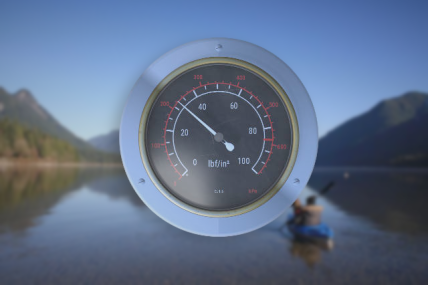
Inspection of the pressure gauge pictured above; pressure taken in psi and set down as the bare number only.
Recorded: 32.5
